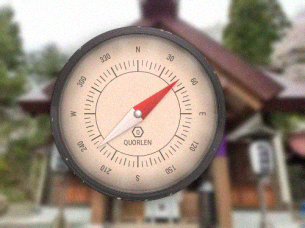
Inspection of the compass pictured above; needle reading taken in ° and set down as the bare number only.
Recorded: 50
